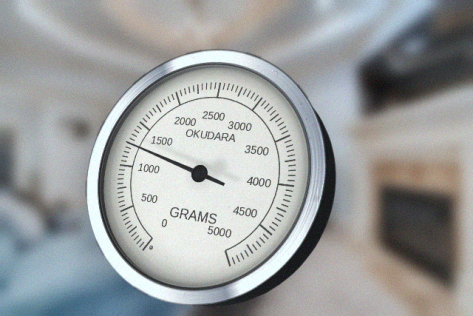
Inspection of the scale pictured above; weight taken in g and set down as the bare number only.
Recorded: 1250
